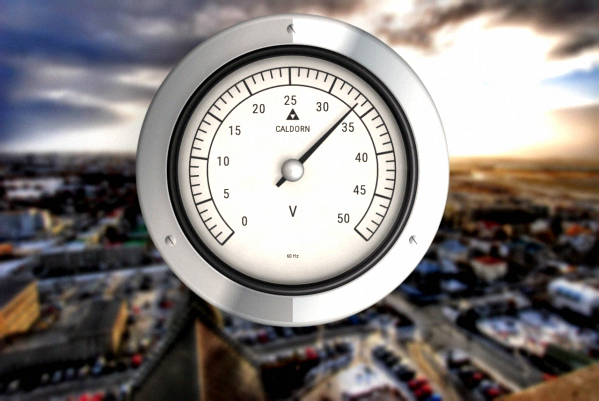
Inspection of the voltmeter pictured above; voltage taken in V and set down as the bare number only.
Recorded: 33.5
